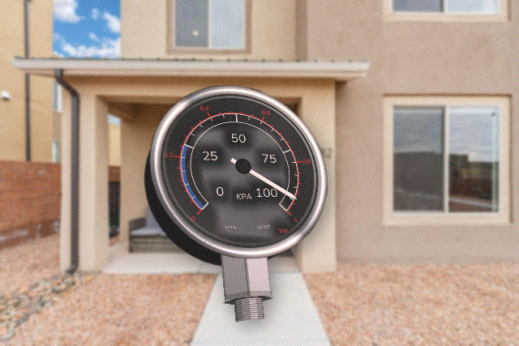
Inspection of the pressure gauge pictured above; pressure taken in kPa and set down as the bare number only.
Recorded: 95
